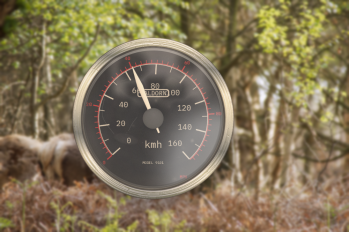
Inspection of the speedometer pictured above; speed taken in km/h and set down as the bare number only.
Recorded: 65
